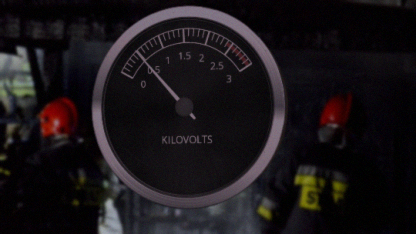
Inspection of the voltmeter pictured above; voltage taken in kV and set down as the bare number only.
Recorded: 0.5
